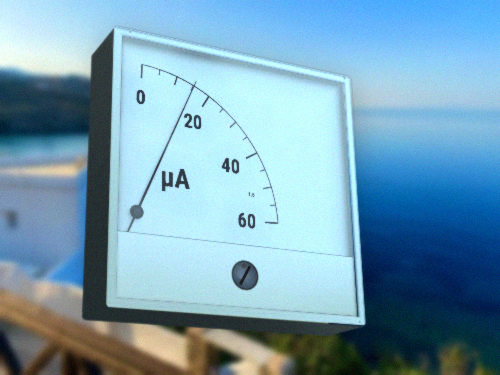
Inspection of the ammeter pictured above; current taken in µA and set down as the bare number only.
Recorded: 15
